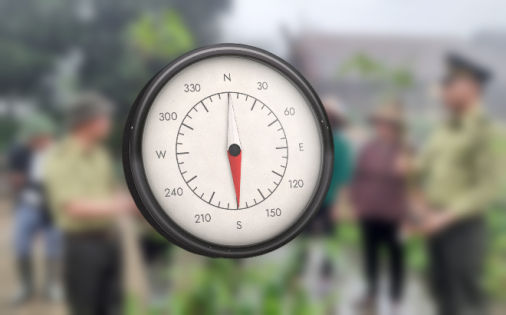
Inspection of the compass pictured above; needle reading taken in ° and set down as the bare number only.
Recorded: 180
